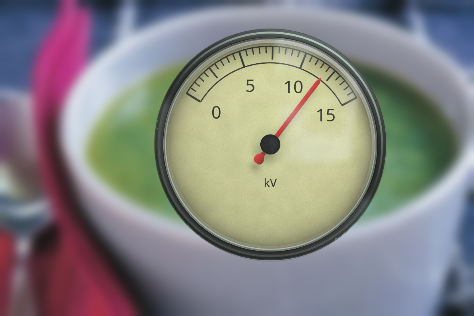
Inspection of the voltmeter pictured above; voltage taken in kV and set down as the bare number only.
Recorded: 12
